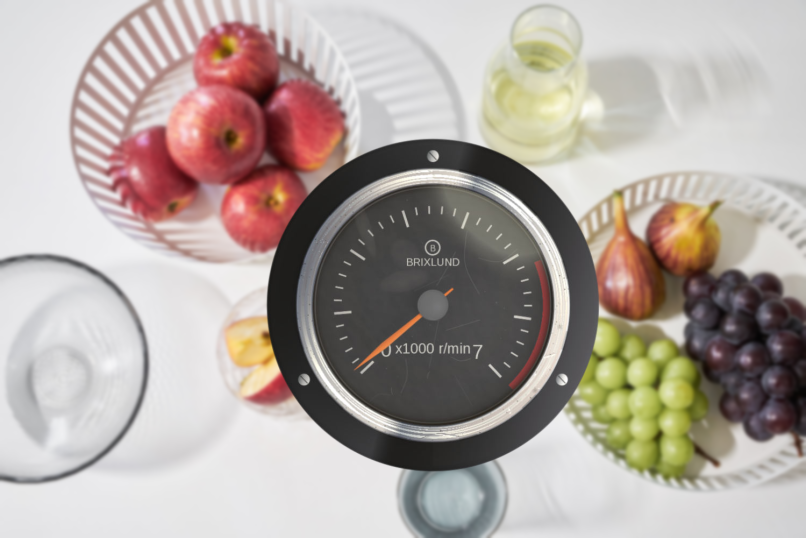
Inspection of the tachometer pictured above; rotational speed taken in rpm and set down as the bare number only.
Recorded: 100
